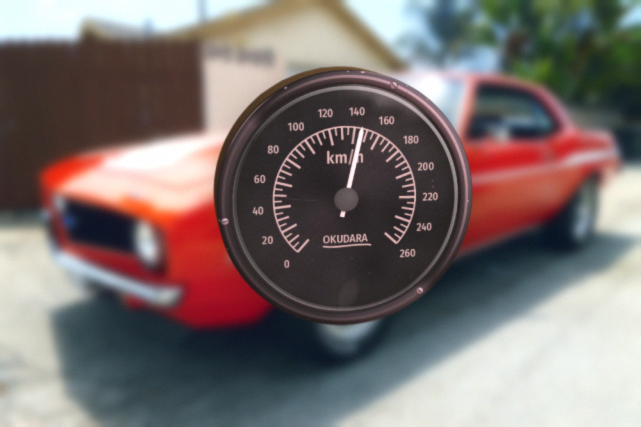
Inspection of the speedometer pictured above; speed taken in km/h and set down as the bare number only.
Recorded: 145
